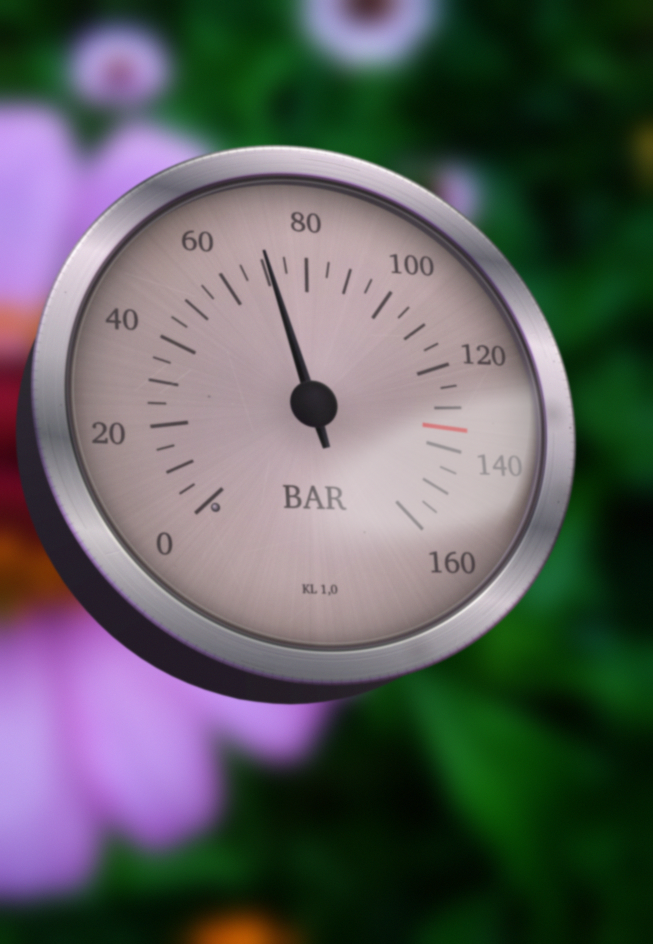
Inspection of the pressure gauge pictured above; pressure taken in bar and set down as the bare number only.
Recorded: 70
